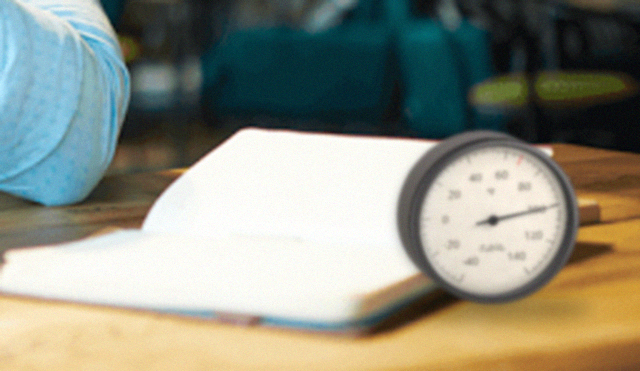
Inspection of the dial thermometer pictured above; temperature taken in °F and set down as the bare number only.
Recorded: 100
